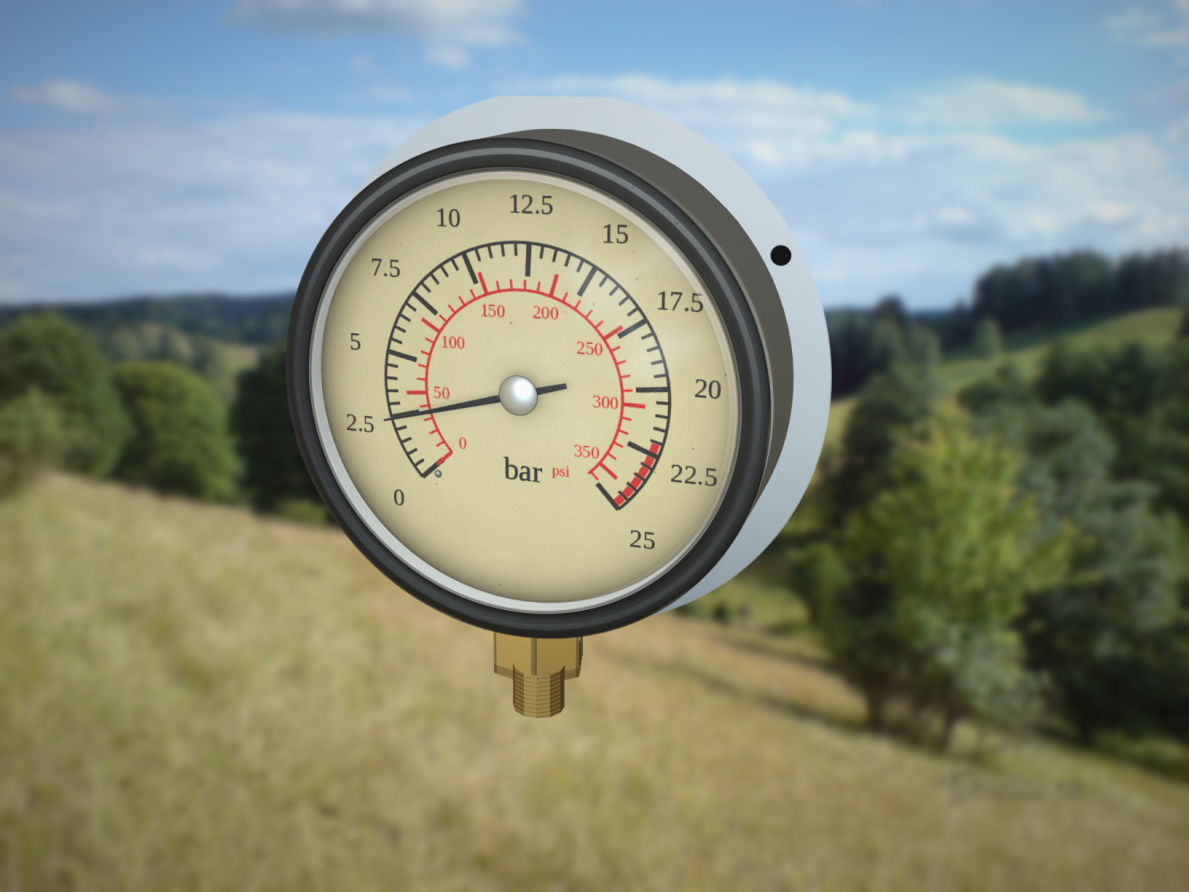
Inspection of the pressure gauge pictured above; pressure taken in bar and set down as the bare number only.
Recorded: 2.5
